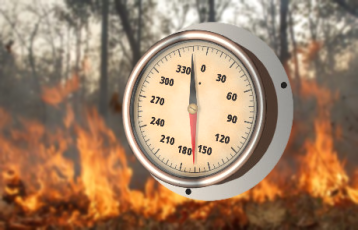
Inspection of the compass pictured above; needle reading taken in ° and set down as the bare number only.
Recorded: 165
